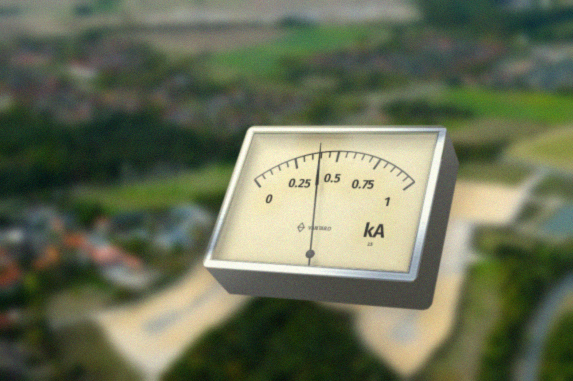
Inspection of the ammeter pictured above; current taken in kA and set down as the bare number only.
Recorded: 0.4
